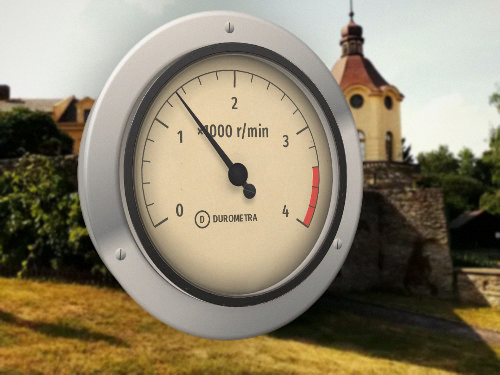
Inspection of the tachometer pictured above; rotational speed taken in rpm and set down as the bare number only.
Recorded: 1300
